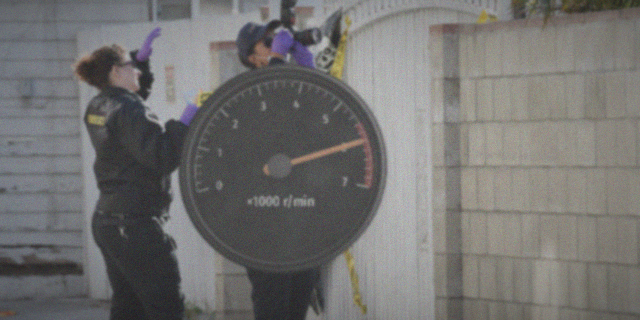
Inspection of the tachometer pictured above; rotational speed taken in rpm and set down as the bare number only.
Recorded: 6000
